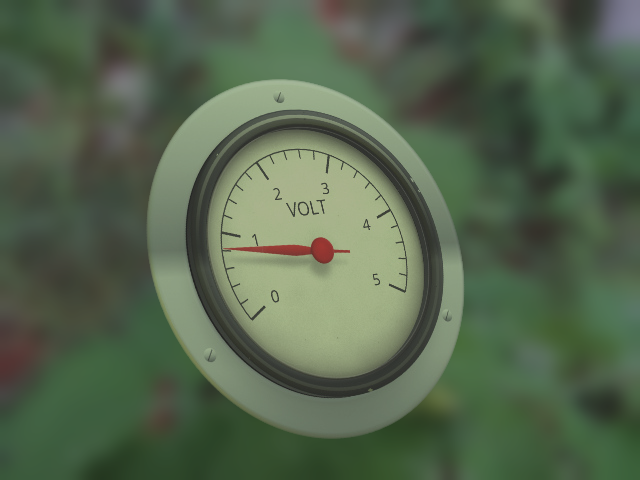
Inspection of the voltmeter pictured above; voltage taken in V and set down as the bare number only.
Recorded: 0.8
